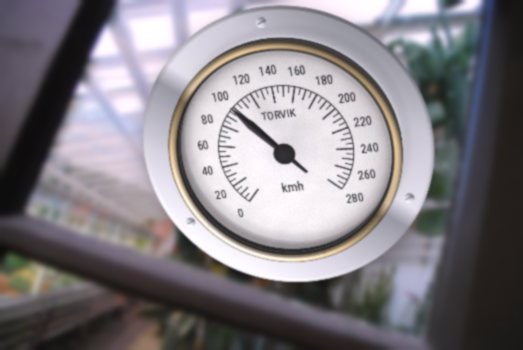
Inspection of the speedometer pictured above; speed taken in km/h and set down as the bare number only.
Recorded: 100
